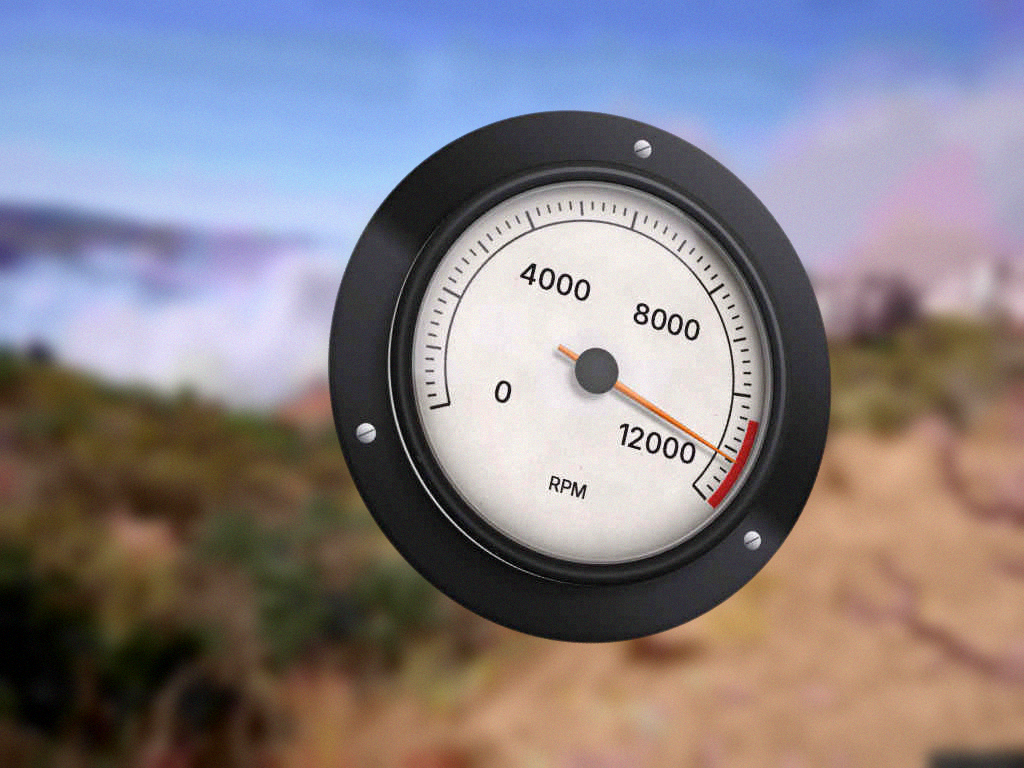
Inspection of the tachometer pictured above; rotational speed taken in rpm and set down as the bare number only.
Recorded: 11200
